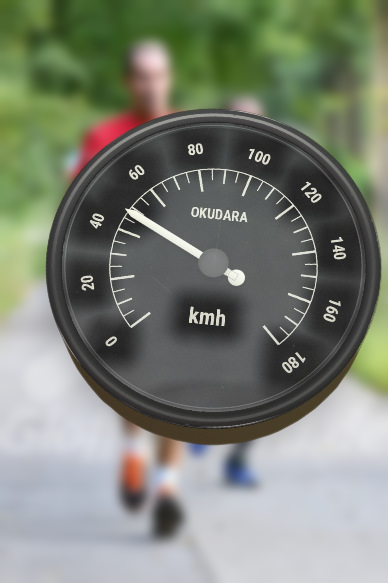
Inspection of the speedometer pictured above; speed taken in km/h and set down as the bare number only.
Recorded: 47.5
